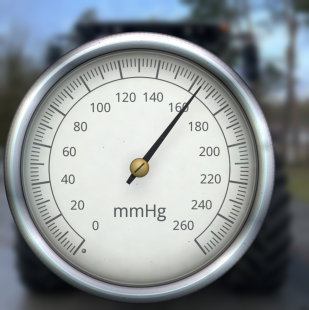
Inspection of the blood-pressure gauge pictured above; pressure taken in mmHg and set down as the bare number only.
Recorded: 164
